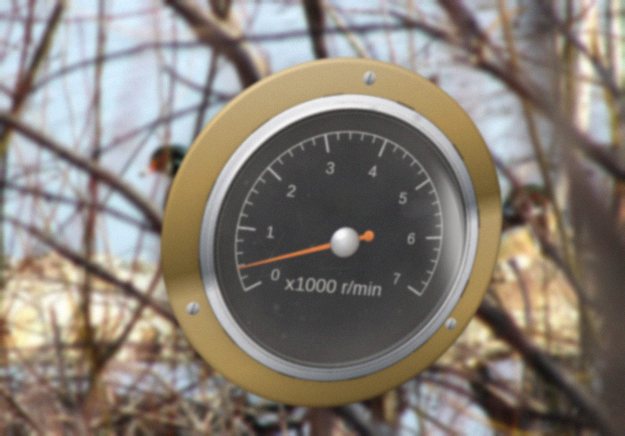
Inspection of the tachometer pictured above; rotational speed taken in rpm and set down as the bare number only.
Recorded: 400
